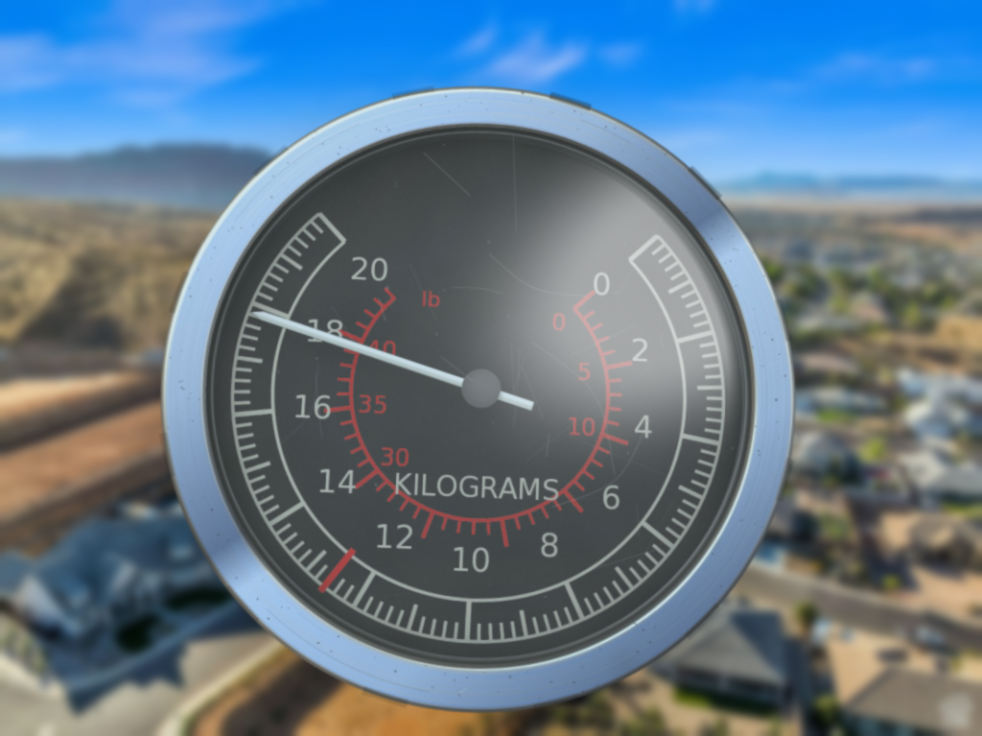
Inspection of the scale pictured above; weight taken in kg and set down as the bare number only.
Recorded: 17.8
